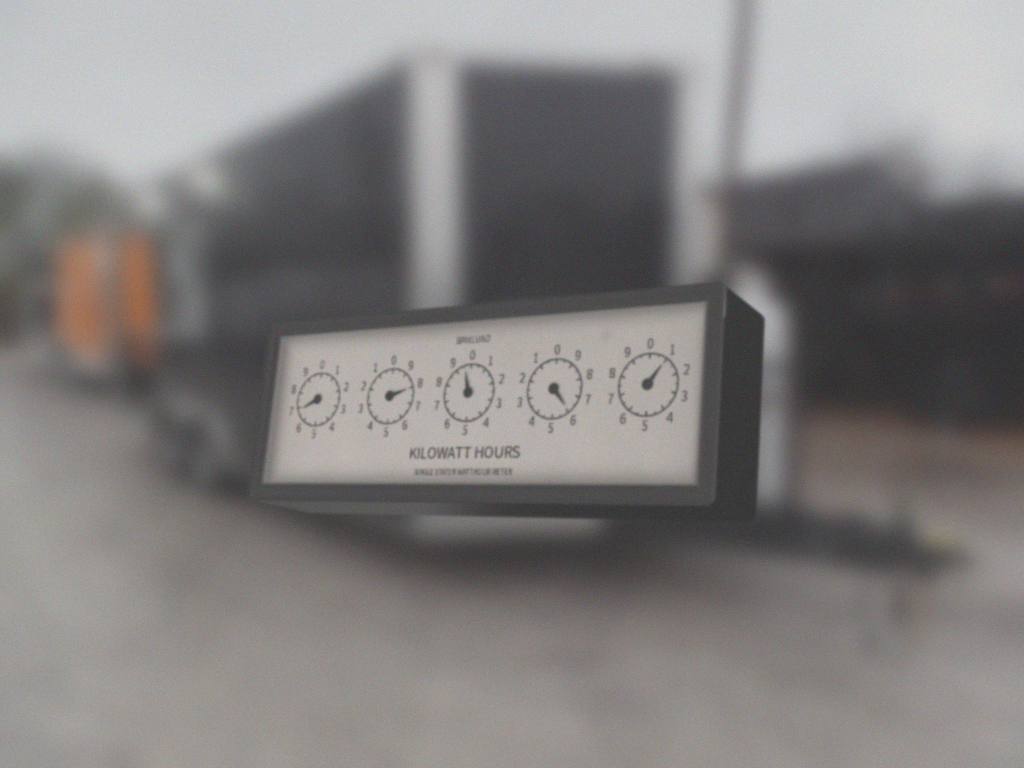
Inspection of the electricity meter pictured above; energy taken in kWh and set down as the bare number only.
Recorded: 67961
